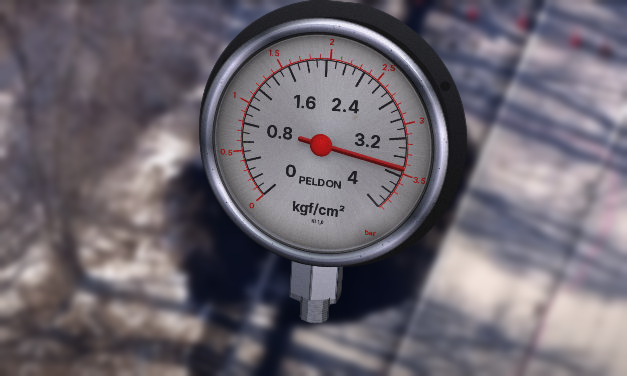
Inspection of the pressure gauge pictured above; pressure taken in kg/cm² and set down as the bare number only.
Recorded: 3.5
